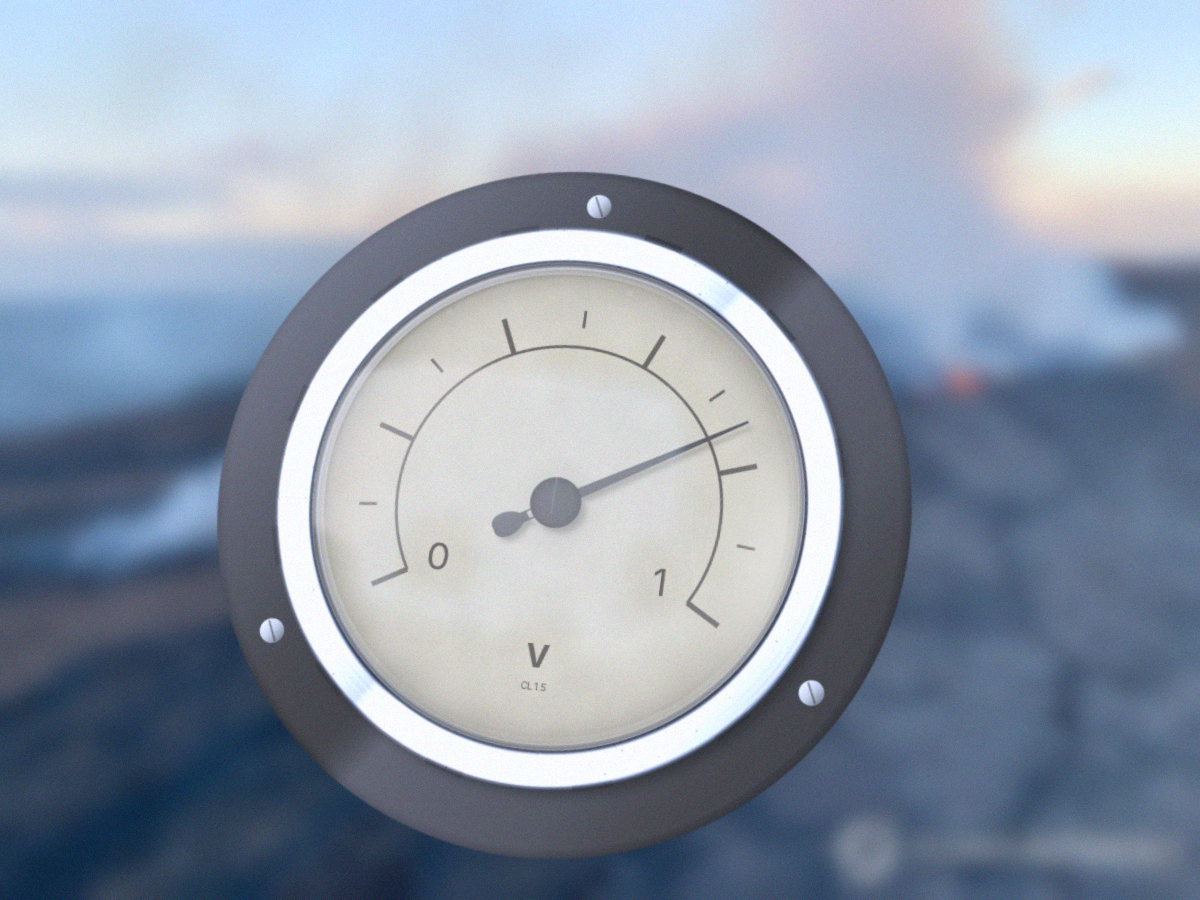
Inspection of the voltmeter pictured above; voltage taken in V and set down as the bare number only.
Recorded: 0.75
